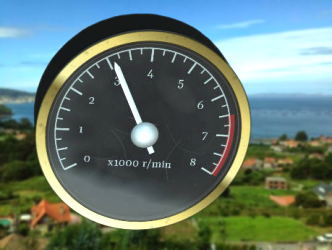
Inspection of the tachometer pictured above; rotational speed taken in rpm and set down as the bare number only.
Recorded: 3125
